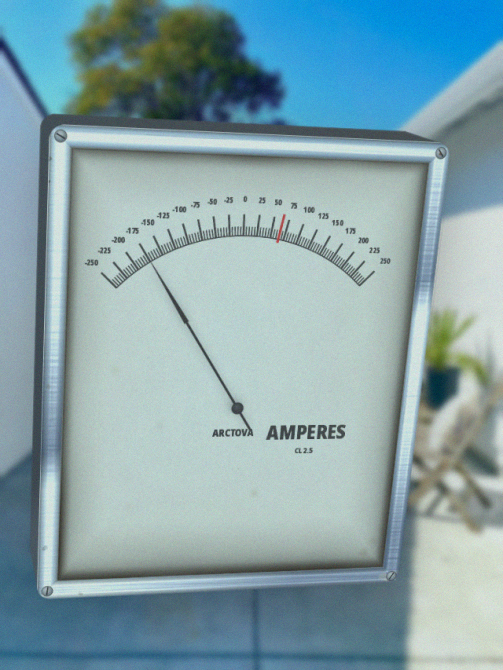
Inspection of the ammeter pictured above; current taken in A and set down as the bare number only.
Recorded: -175
